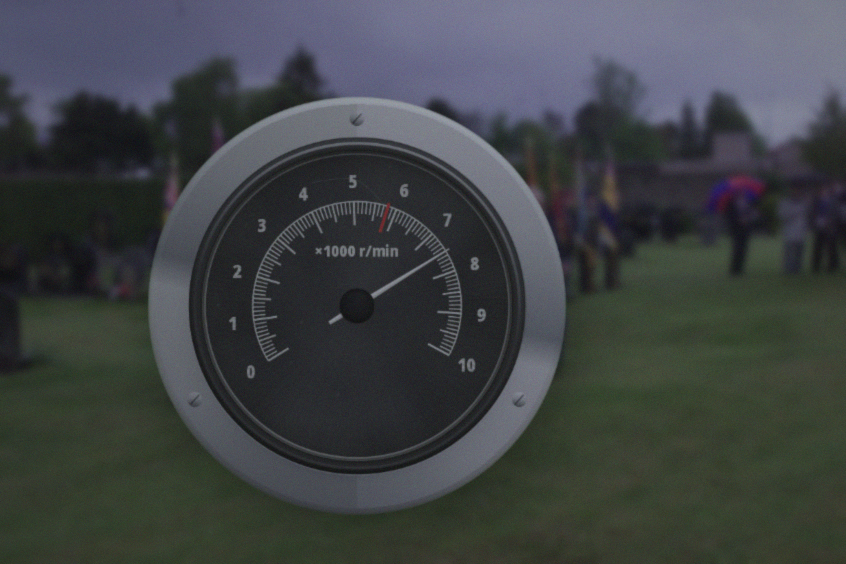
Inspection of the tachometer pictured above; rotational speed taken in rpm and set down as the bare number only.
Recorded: 7500
